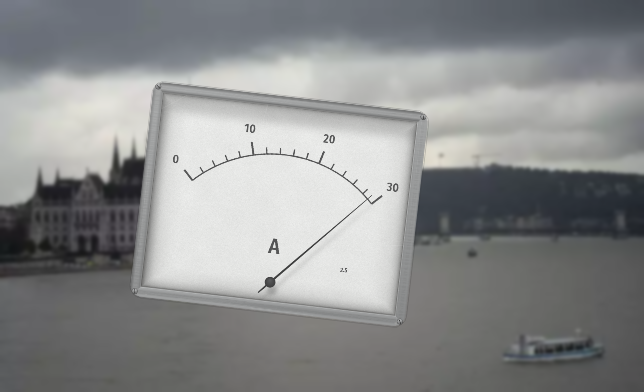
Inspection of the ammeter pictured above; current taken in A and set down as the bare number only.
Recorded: 29
